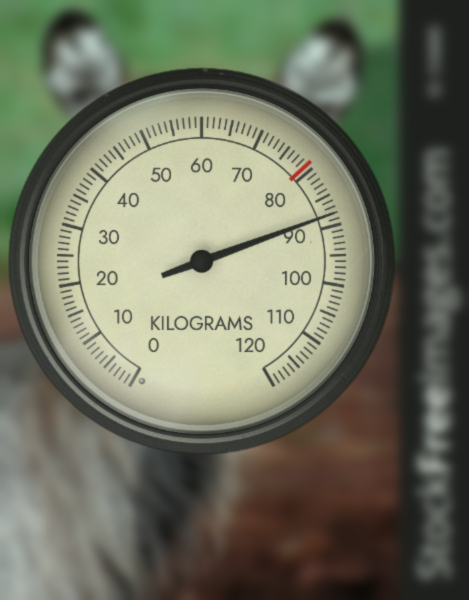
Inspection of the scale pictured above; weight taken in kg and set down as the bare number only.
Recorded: 88
